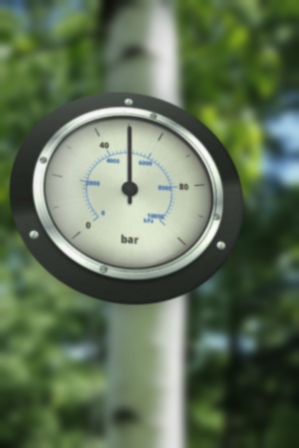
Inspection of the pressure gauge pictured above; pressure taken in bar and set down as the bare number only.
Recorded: 50
